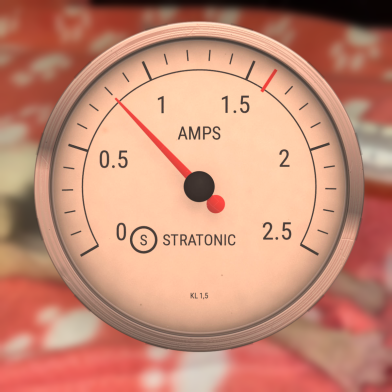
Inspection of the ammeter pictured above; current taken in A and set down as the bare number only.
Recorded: 0.8
